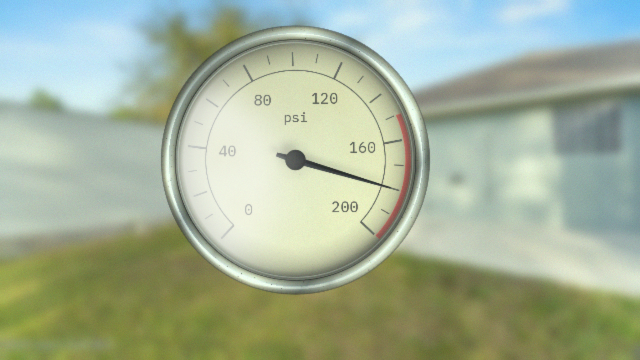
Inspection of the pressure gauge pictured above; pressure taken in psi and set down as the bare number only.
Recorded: 180
